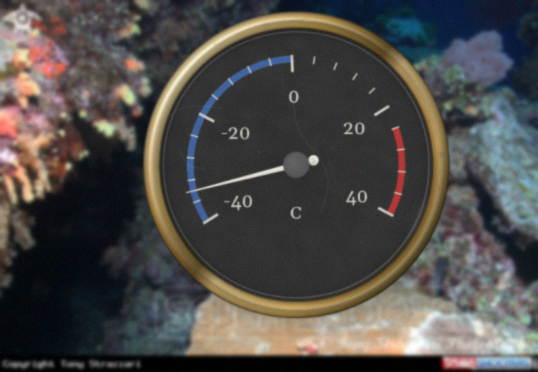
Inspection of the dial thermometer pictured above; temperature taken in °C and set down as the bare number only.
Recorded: -34
